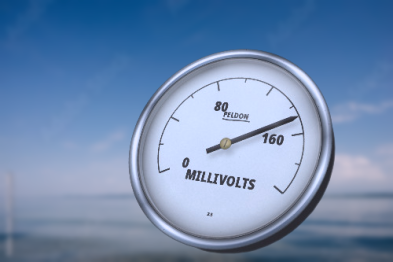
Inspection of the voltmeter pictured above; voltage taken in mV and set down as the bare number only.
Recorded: 150
